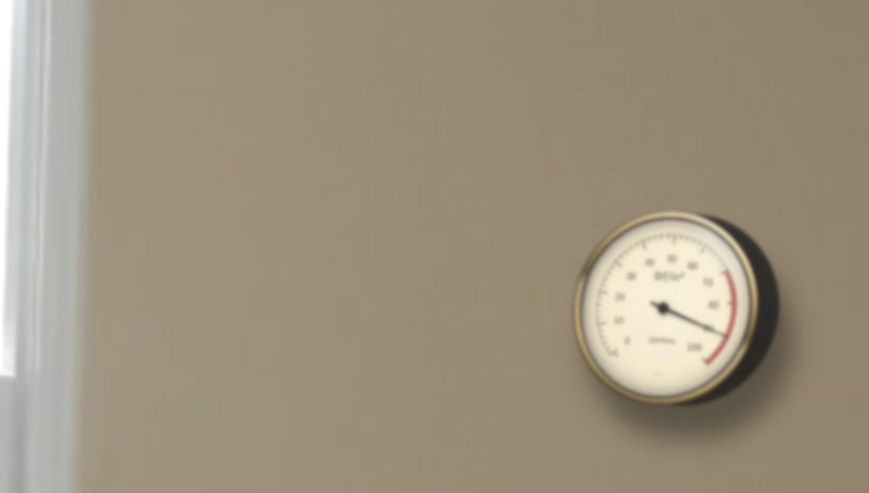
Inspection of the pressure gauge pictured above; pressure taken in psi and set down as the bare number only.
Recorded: 90
